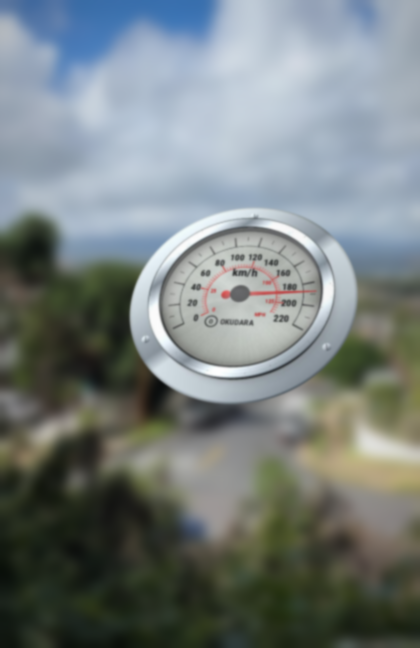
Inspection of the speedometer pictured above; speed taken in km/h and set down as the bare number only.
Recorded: 190
